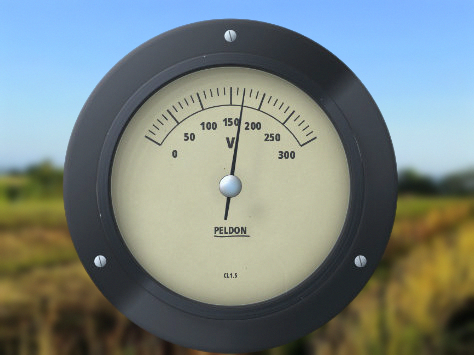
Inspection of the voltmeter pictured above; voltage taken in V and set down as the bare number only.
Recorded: 170
